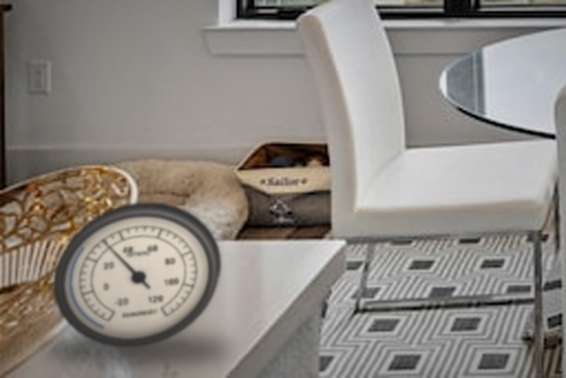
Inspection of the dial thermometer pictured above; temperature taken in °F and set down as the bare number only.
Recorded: 32
